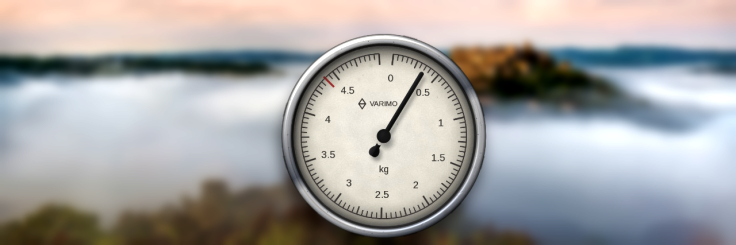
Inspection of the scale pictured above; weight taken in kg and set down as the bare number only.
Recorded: 0.35
